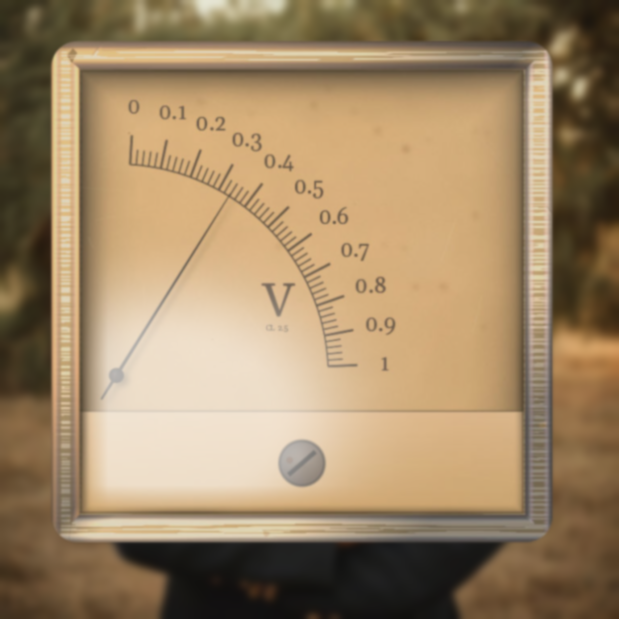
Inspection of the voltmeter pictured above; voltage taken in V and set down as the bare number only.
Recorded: 0.34
